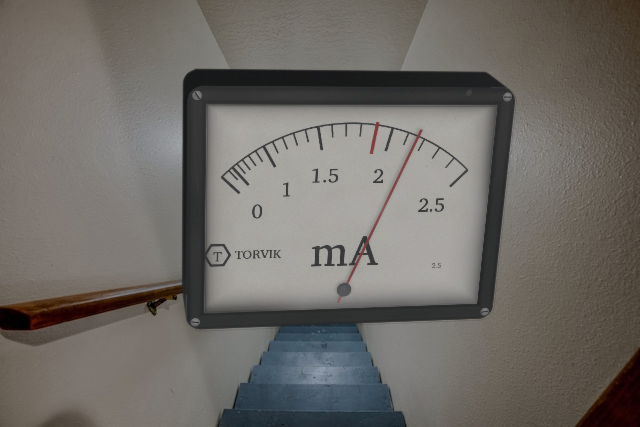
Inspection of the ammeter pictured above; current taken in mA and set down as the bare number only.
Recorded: 2.15
